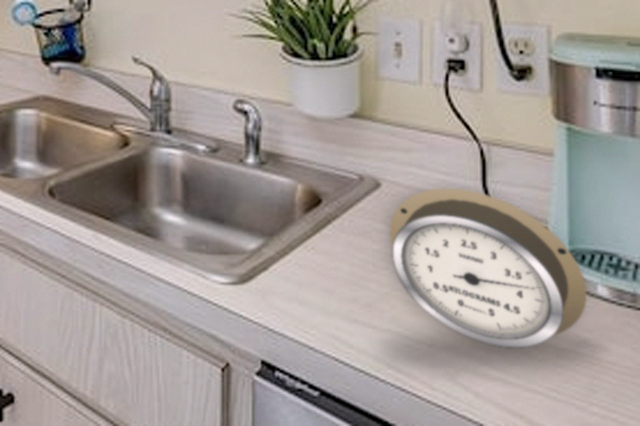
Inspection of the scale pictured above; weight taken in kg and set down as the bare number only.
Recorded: 3.75
